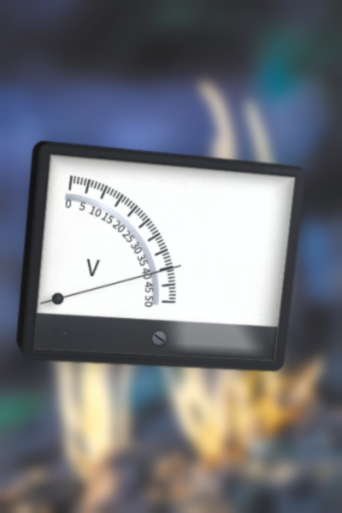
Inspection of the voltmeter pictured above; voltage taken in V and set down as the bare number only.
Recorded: 40
